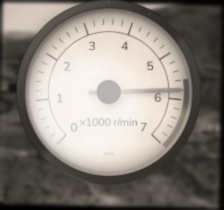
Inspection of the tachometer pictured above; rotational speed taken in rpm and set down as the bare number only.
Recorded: 5800
